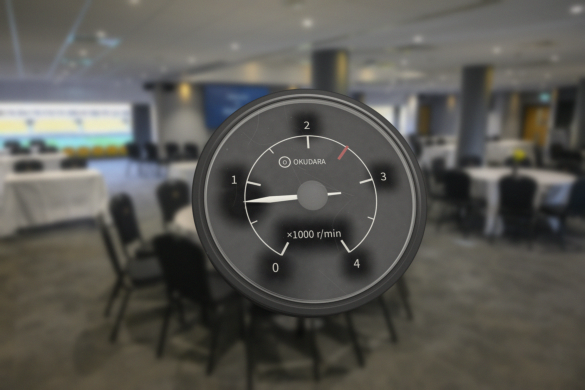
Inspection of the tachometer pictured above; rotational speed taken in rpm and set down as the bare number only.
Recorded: 750
